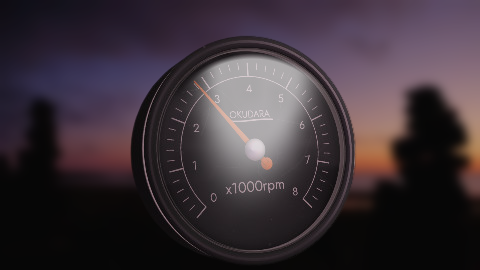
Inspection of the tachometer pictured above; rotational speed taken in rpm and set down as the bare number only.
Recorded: 2800
